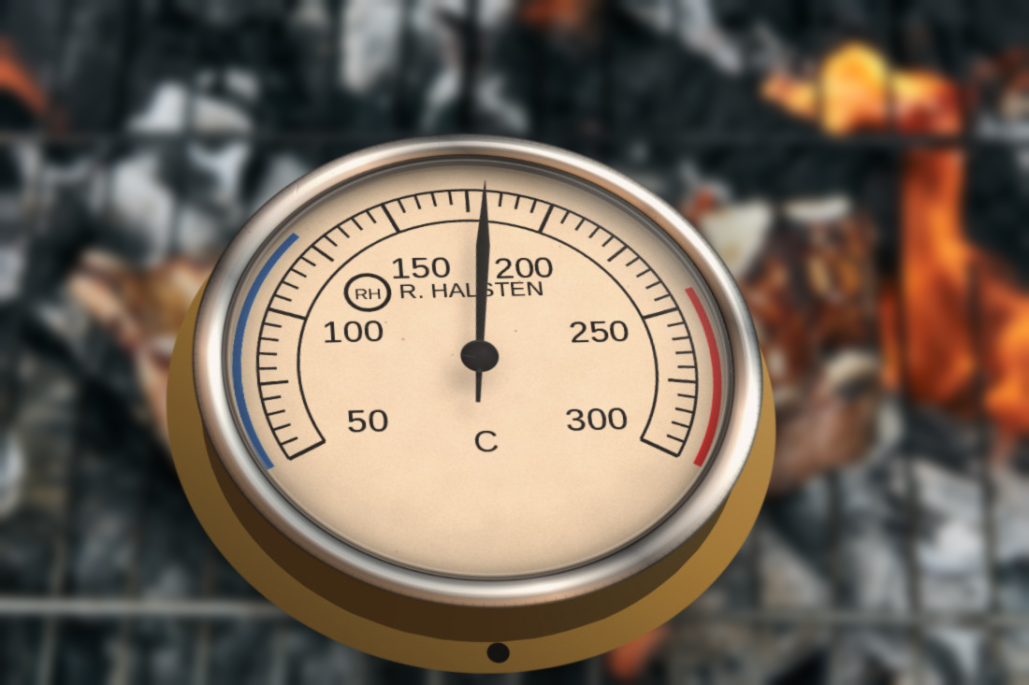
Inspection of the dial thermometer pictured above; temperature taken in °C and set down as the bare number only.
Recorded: 180
